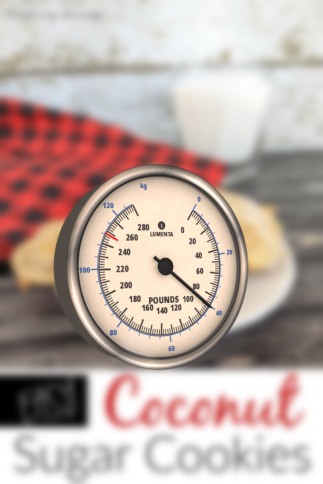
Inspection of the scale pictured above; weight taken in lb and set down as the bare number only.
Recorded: 90
